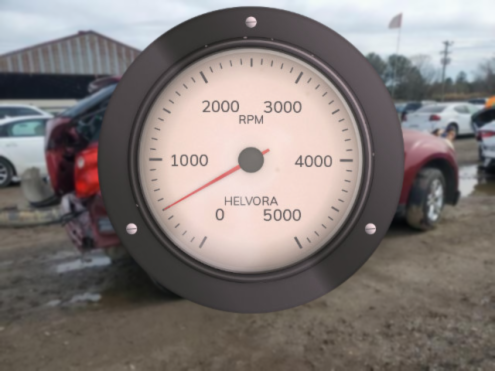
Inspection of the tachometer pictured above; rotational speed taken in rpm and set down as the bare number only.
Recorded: 500
